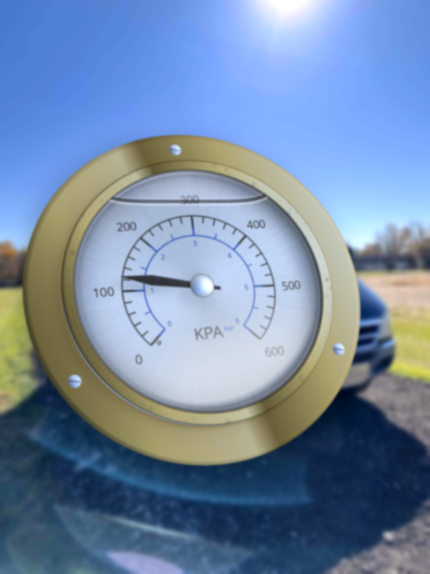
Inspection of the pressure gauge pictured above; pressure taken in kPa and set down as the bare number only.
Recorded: 120
